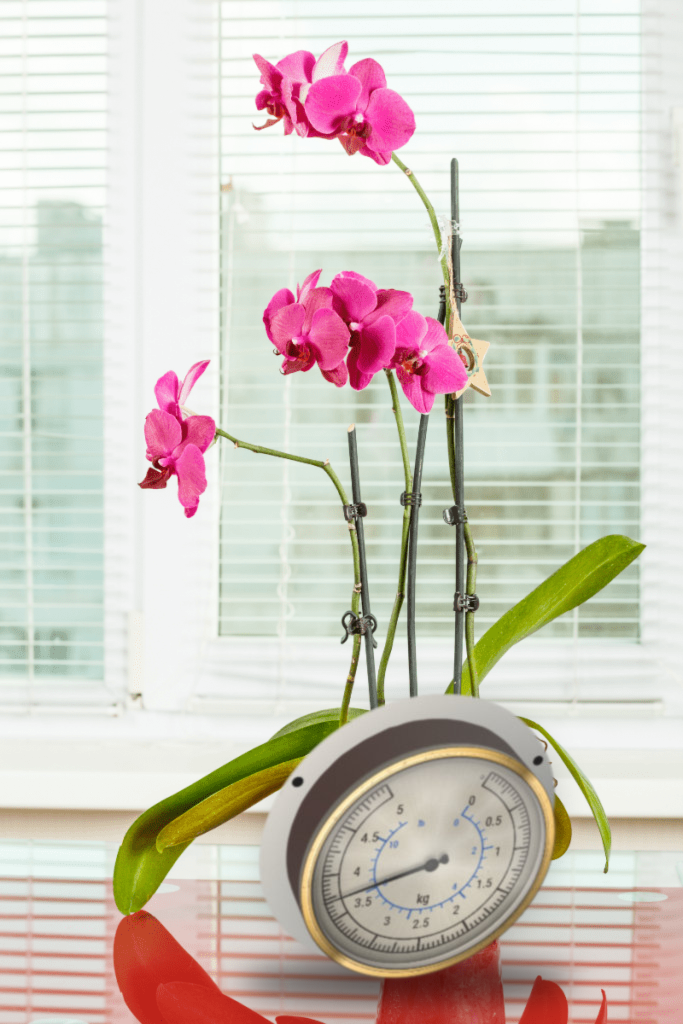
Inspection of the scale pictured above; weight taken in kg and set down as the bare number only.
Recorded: 3.75
